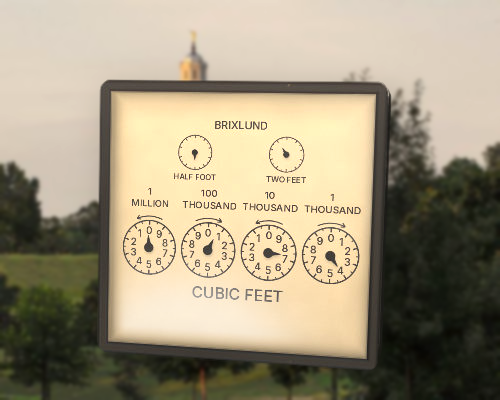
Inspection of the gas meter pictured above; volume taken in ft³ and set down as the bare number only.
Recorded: 7400
